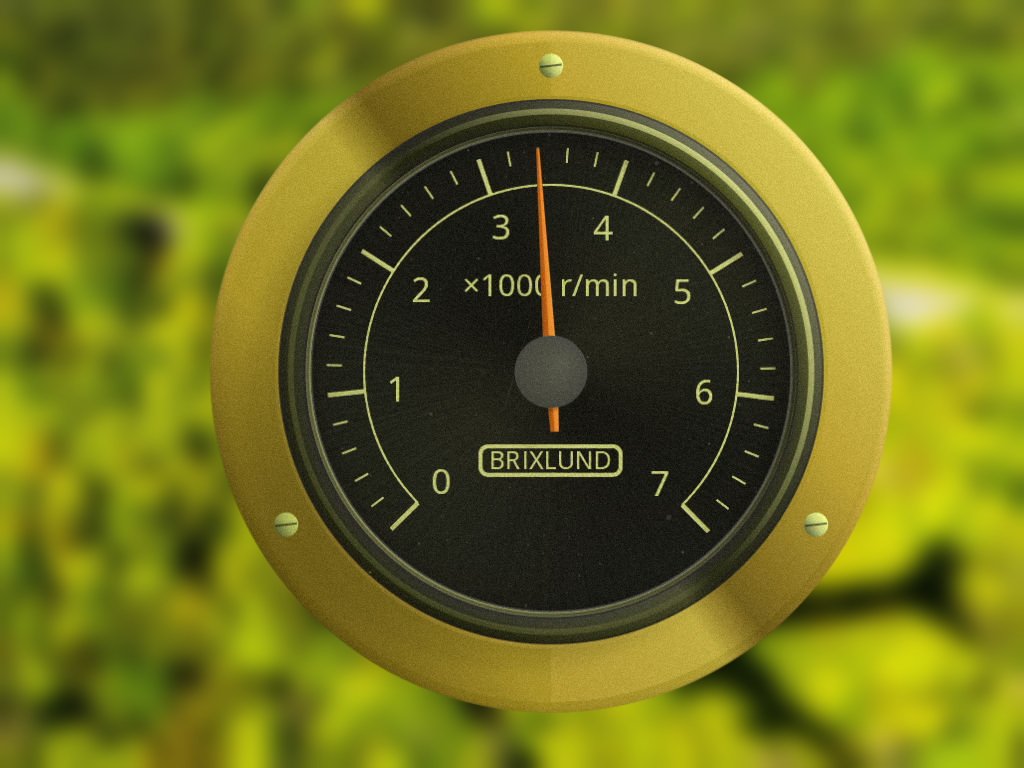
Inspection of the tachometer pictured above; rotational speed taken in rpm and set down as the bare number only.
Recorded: 3400
